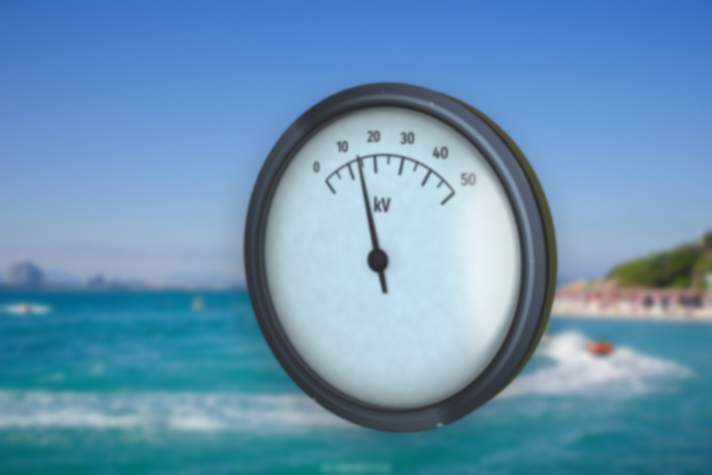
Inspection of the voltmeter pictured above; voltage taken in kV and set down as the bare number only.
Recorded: 15
